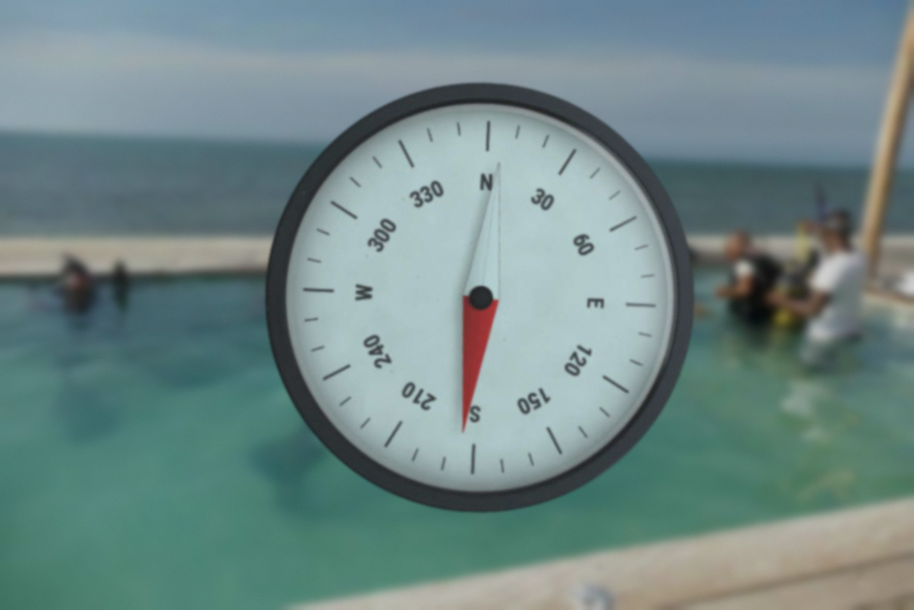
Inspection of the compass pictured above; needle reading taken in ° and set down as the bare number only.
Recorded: 185
